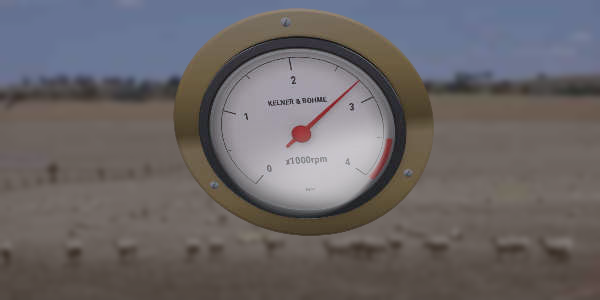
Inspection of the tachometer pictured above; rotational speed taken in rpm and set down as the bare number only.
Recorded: 2750
